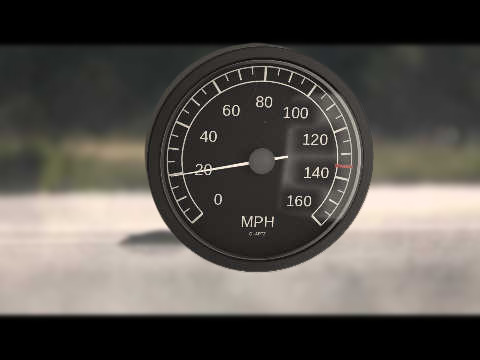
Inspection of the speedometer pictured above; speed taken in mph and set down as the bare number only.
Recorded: 20
